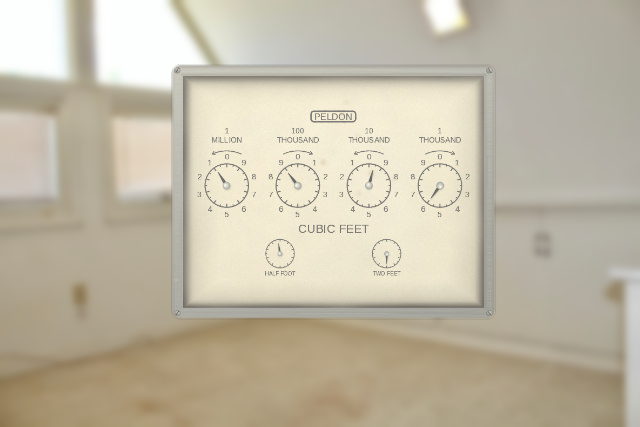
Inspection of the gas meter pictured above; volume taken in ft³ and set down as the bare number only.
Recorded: 89600
